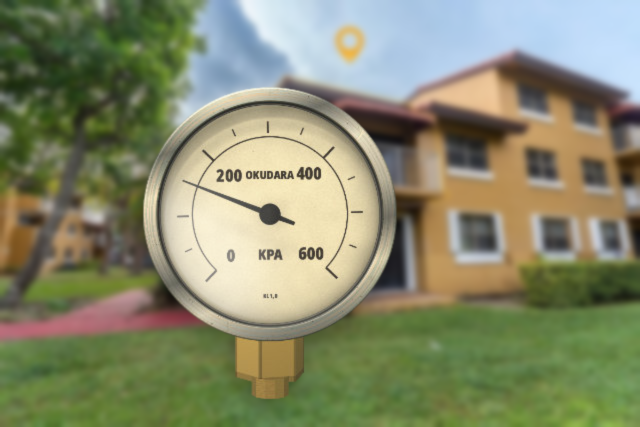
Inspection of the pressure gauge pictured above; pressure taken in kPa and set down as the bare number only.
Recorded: 150
